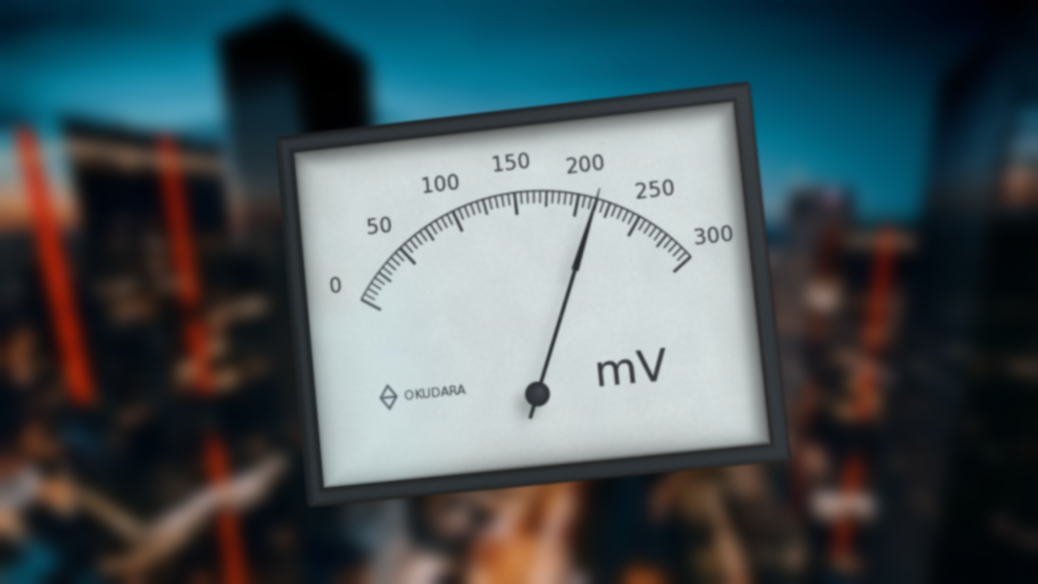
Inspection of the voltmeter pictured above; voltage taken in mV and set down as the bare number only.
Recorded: 215
